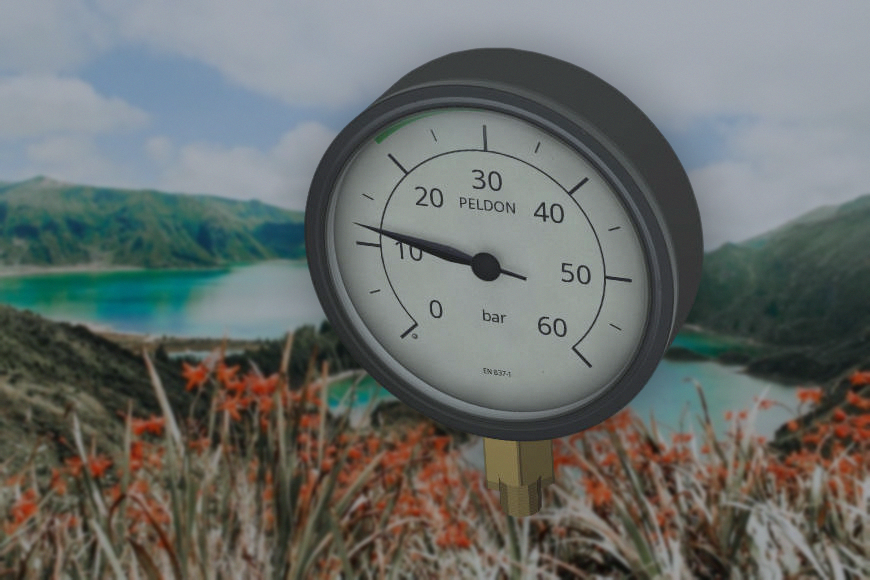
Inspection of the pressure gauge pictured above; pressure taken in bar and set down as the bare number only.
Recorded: 12.5
